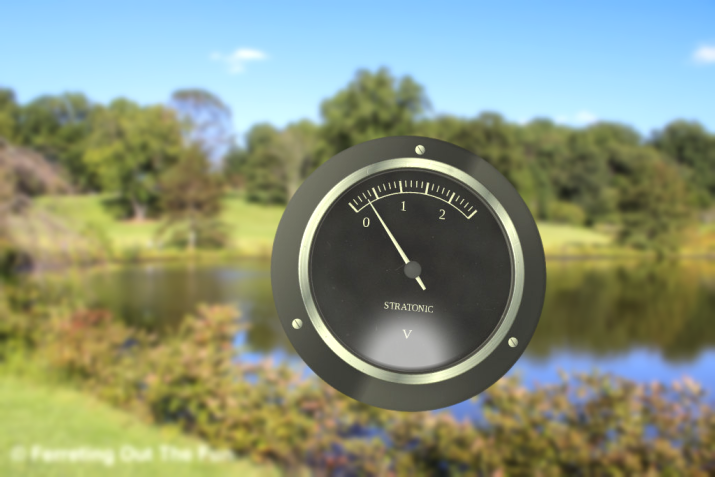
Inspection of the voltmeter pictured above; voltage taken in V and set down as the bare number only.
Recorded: 0.3
